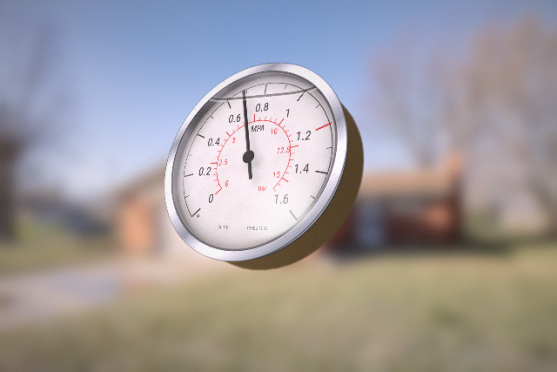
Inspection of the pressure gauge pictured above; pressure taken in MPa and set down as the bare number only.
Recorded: 0.7
